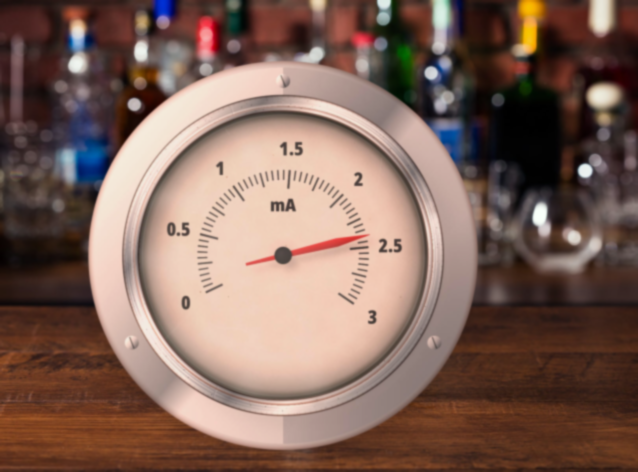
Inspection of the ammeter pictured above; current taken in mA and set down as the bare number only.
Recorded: 2.4
